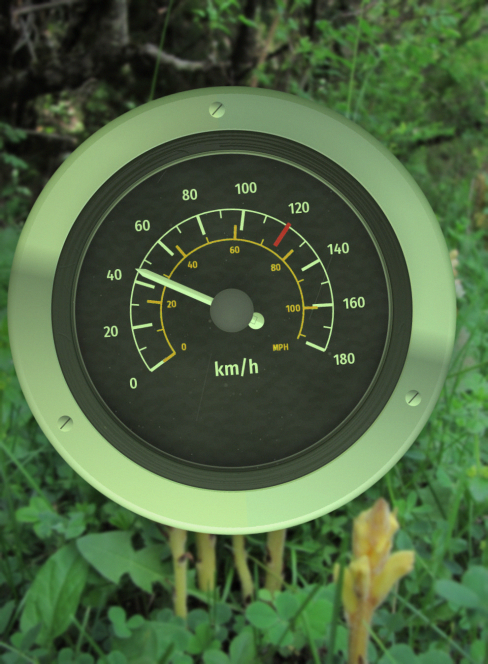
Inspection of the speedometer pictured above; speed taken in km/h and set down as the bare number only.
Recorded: 45
